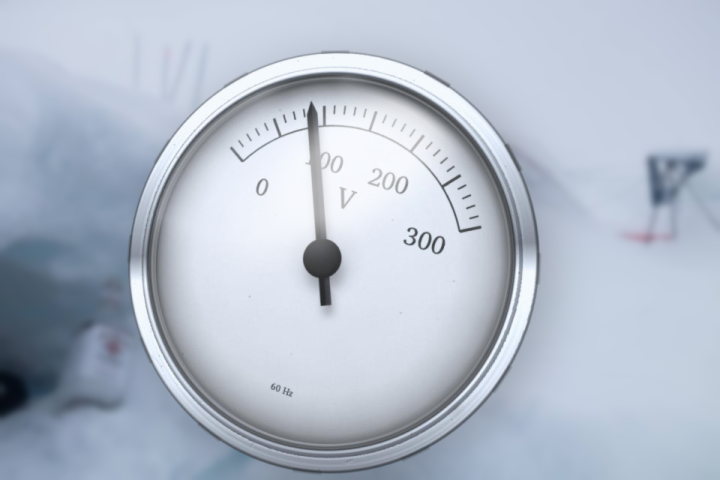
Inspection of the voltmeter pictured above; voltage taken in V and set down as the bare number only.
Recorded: 90
